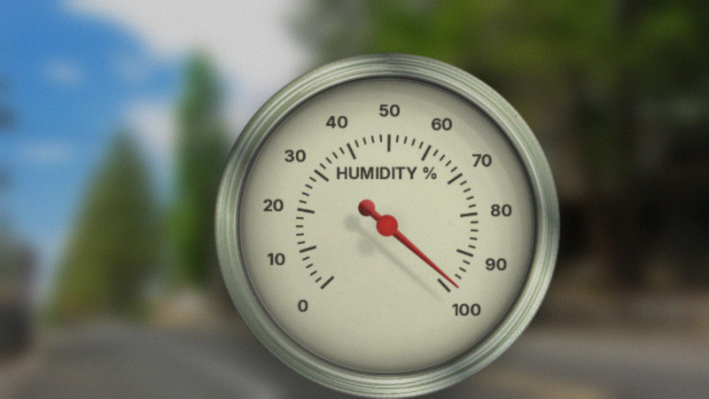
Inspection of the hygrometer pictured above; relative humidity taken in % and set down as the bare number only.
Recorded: 98
